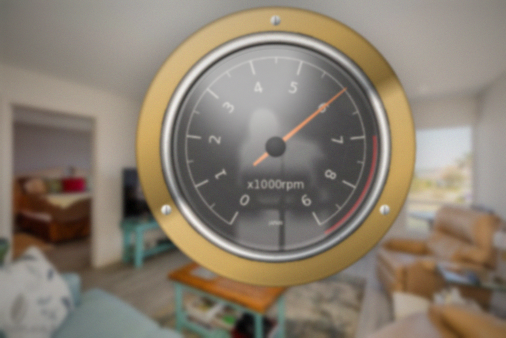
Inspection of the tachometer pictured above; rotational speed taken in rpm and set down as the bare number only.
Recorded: 6000
